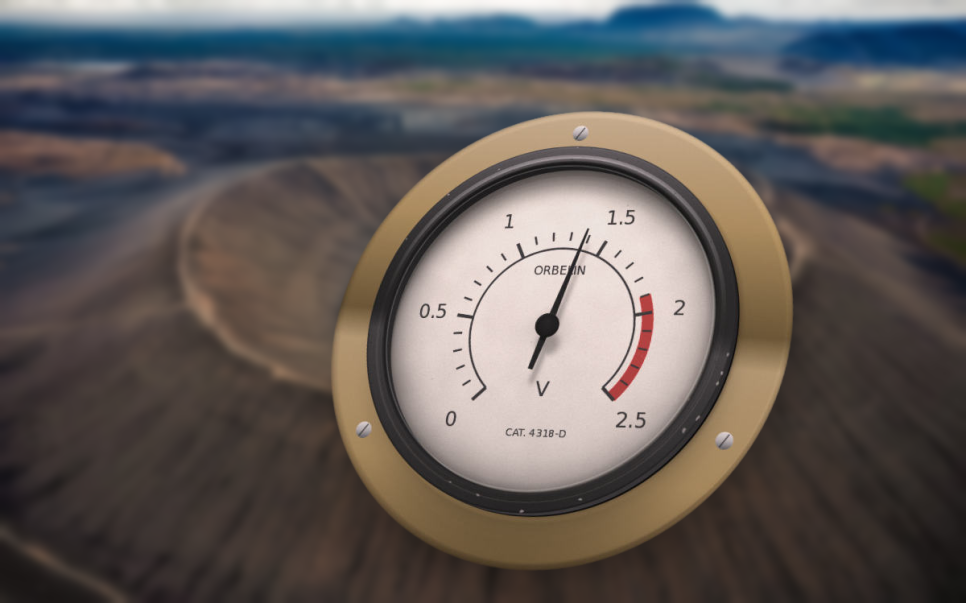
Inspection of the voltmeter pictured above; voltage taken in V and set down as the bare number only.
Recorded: 1.4
